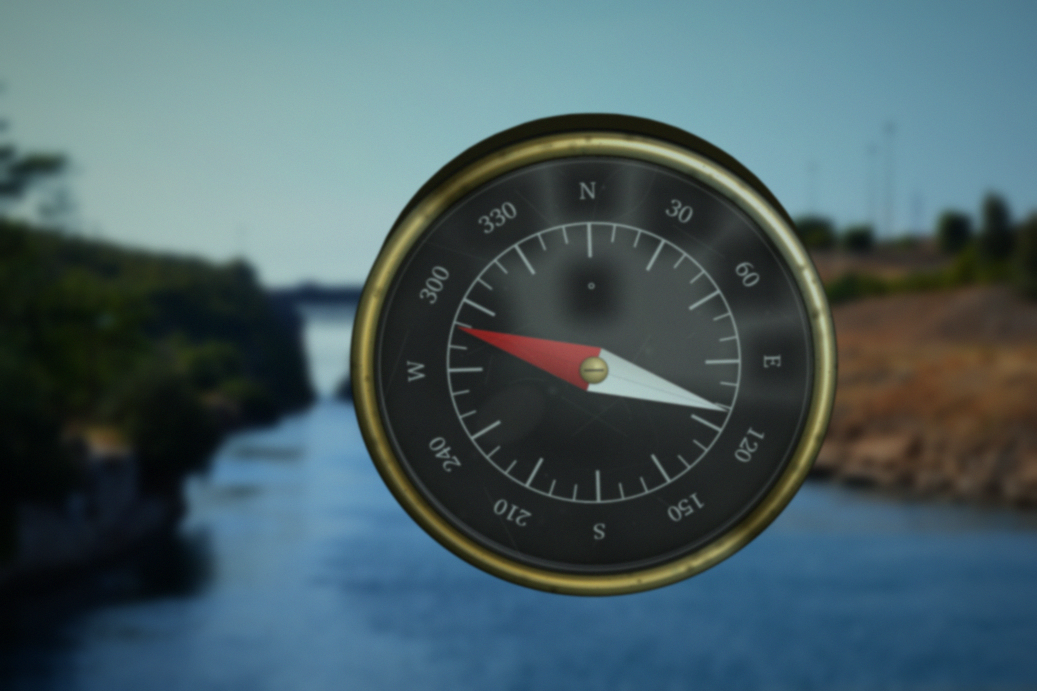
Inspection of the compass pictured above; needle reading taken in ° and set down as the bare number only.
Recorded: 290
